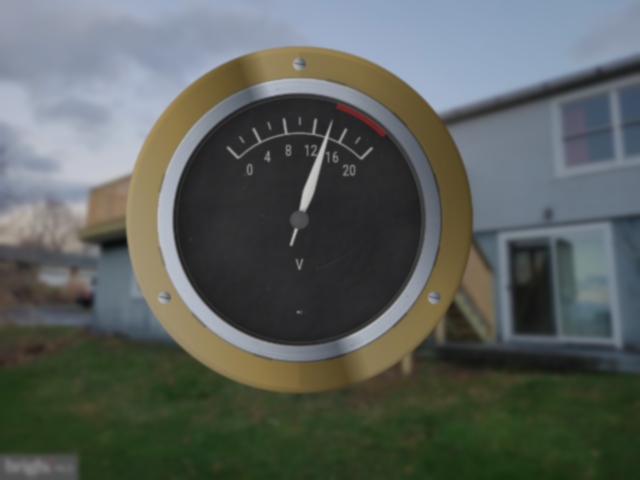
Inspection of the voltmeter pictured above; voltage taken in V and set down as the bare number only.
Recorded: 14
